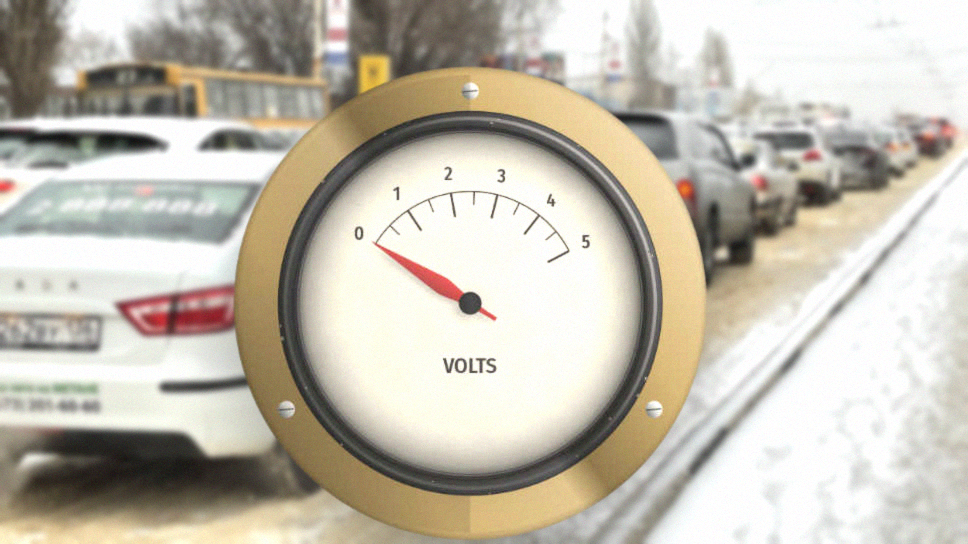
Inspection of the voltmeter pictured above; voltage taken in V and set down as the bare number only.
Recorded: 0
